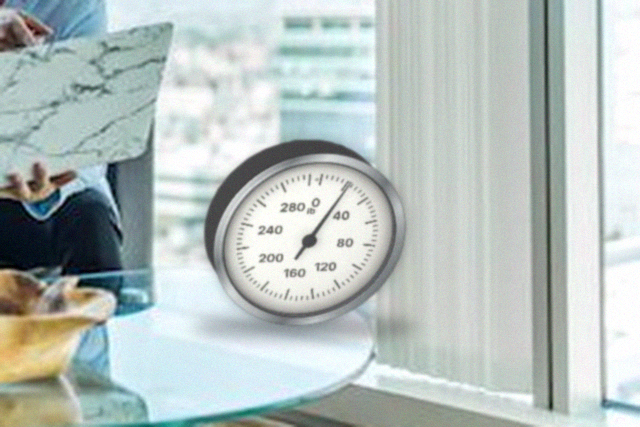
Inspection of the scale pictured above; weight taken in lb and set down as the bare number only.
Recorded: 20
